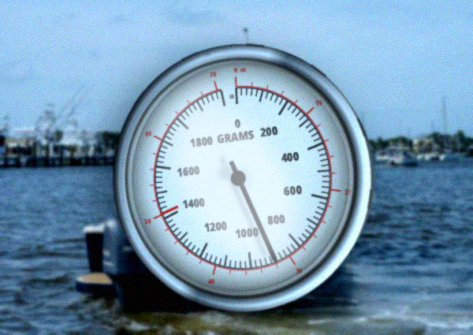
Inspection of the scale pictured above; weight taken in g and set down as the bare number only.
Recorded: 900
